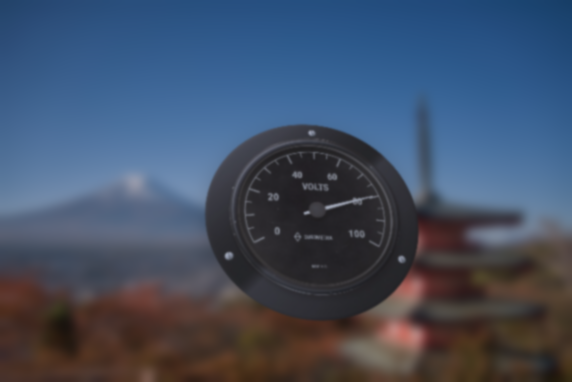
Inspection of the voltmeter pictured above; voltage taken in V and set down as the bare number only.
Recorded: 80
